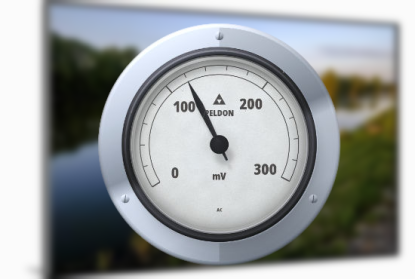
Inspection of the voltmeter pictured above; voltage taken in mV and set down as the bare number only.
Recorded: 120
